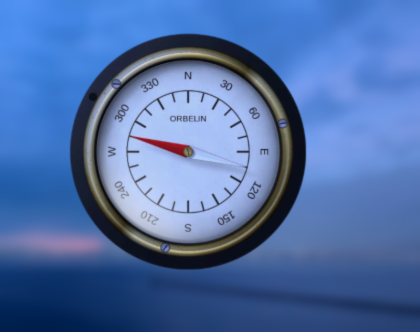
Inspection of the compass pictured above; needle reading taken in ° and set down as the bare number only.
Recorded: 285
